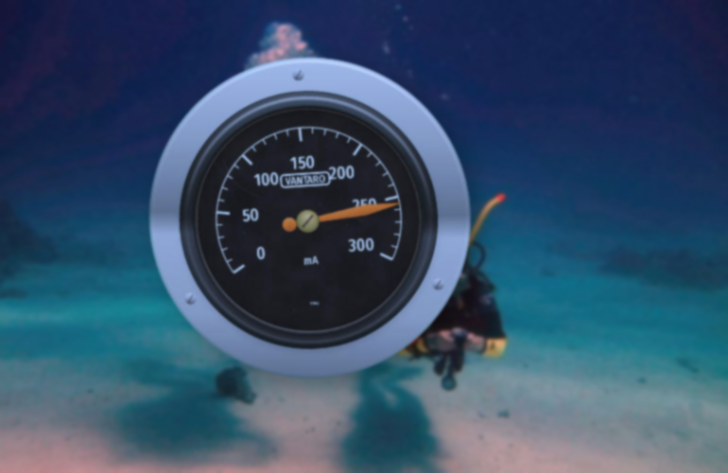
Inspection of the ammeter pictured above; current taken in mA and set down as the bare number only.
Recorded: 255
